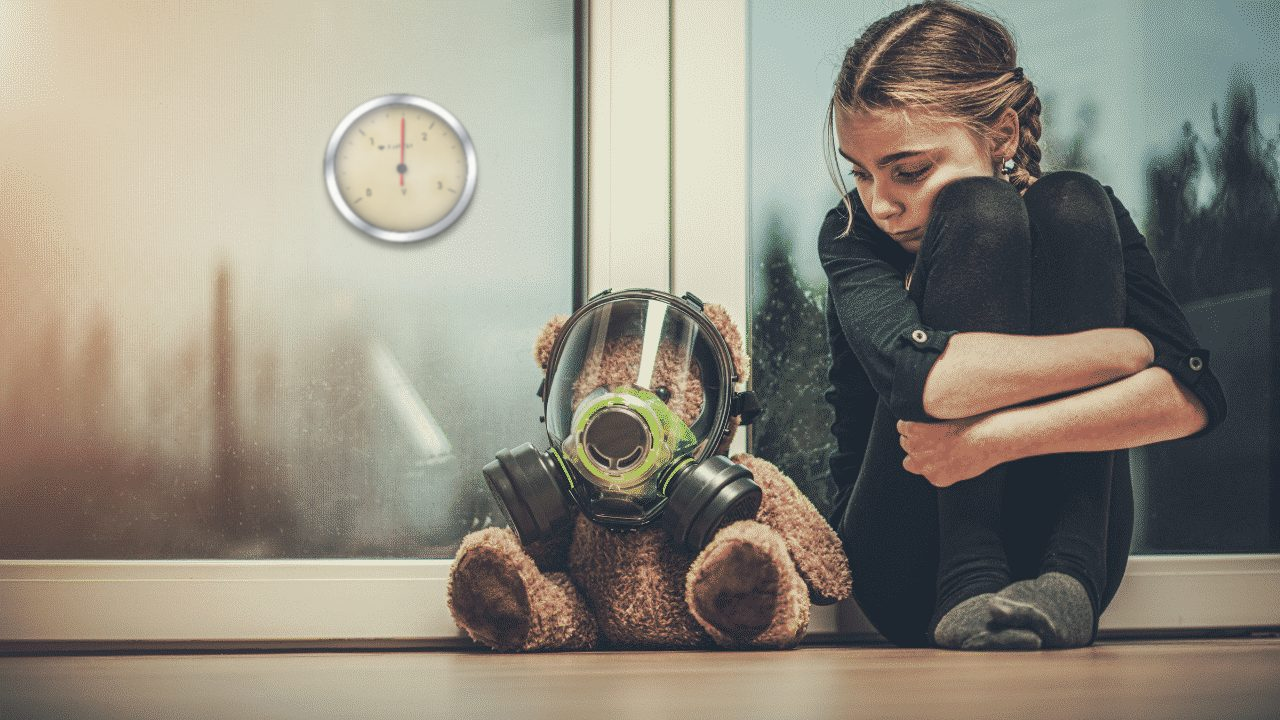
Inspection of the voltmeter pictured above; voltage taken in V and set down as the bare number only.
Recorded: 1.6
